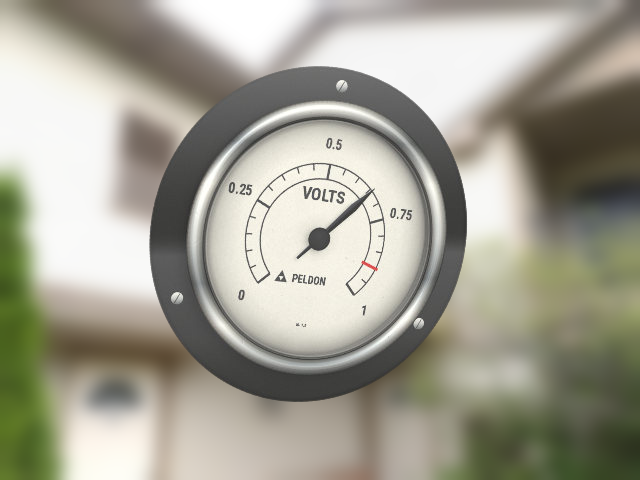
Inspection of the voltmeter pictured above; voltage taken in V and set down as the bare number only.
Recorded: 0.65
